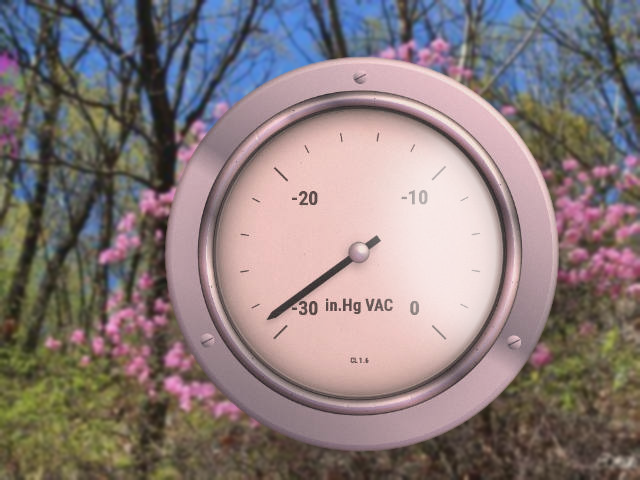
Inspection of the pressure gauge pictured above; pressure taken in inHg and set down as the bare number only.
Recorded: -29
